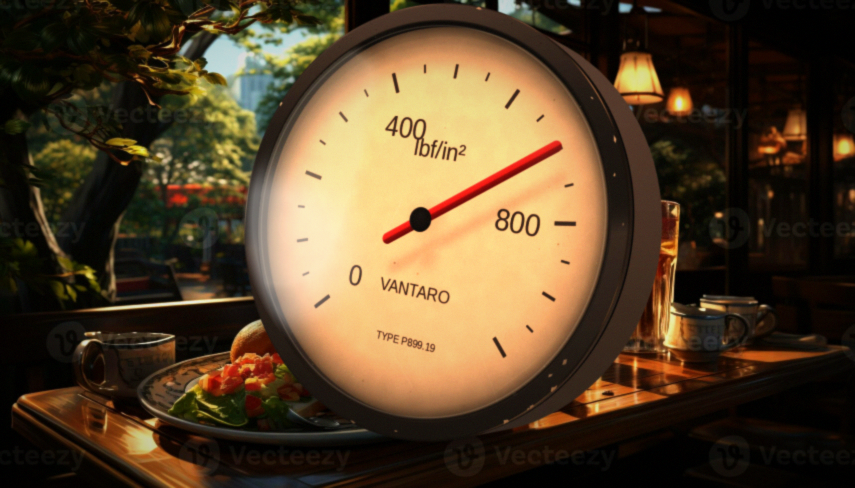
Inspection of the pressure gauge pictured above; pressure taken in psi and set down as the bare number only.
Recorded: 700
